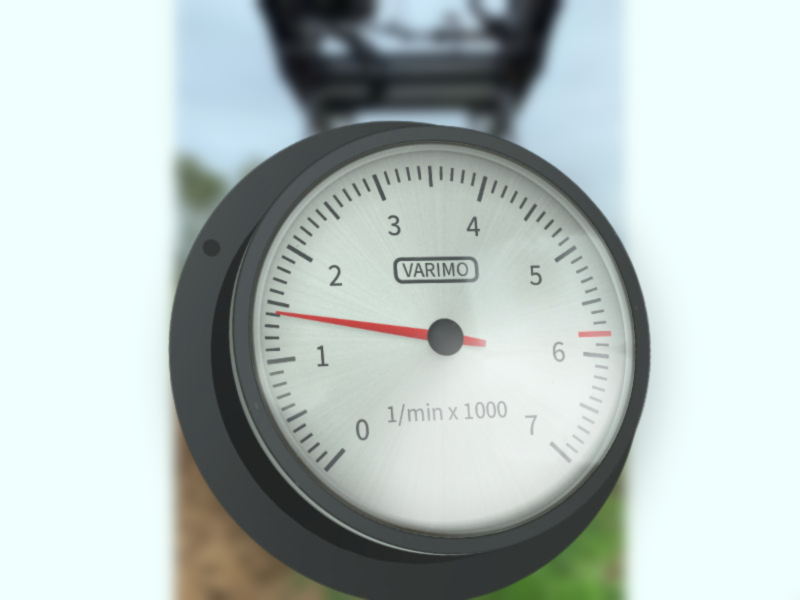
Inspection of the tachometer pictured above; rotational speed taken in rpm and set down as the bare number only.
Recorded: 1400
